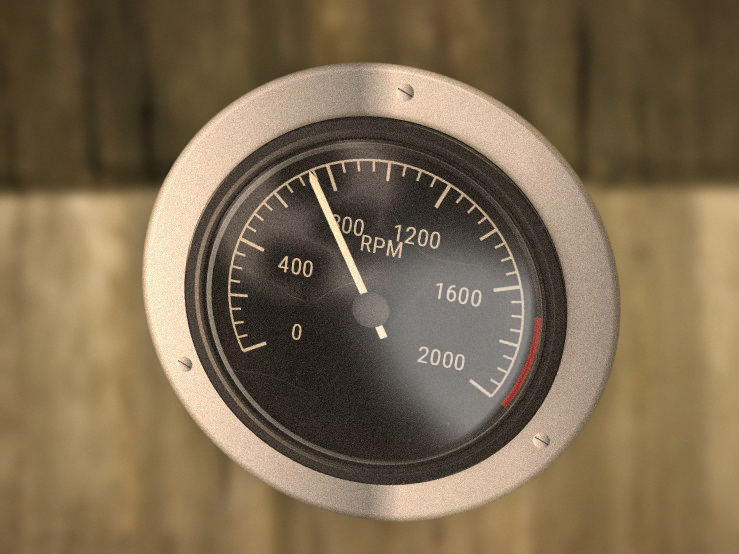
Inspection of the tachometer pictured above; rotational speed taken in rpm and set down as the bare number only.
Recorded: 750
